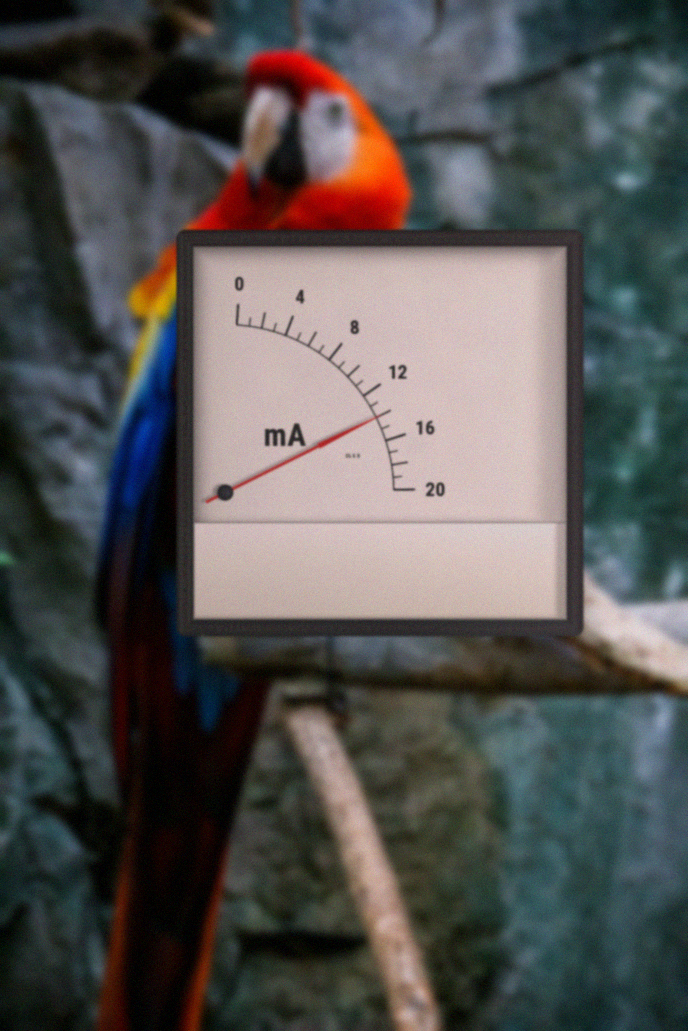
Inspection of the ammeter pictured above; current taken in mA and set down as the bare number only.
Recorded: 14
